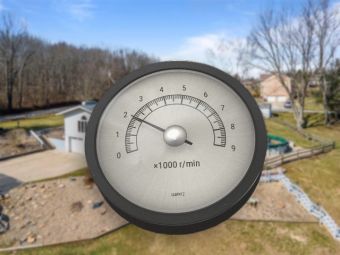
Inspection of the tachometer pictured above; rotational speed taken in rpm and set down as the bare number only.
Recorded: 2000
